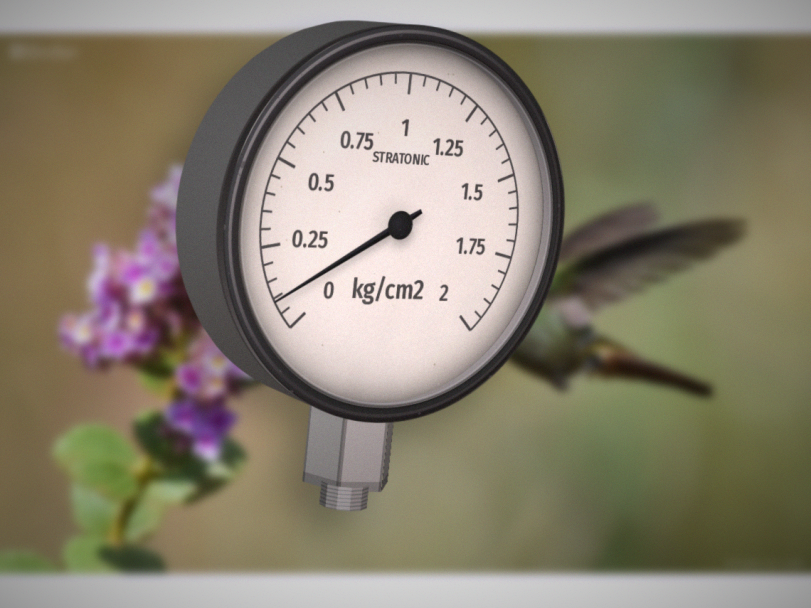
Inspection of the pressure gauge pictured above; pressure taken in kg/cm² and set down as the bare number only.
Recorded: 0.1
